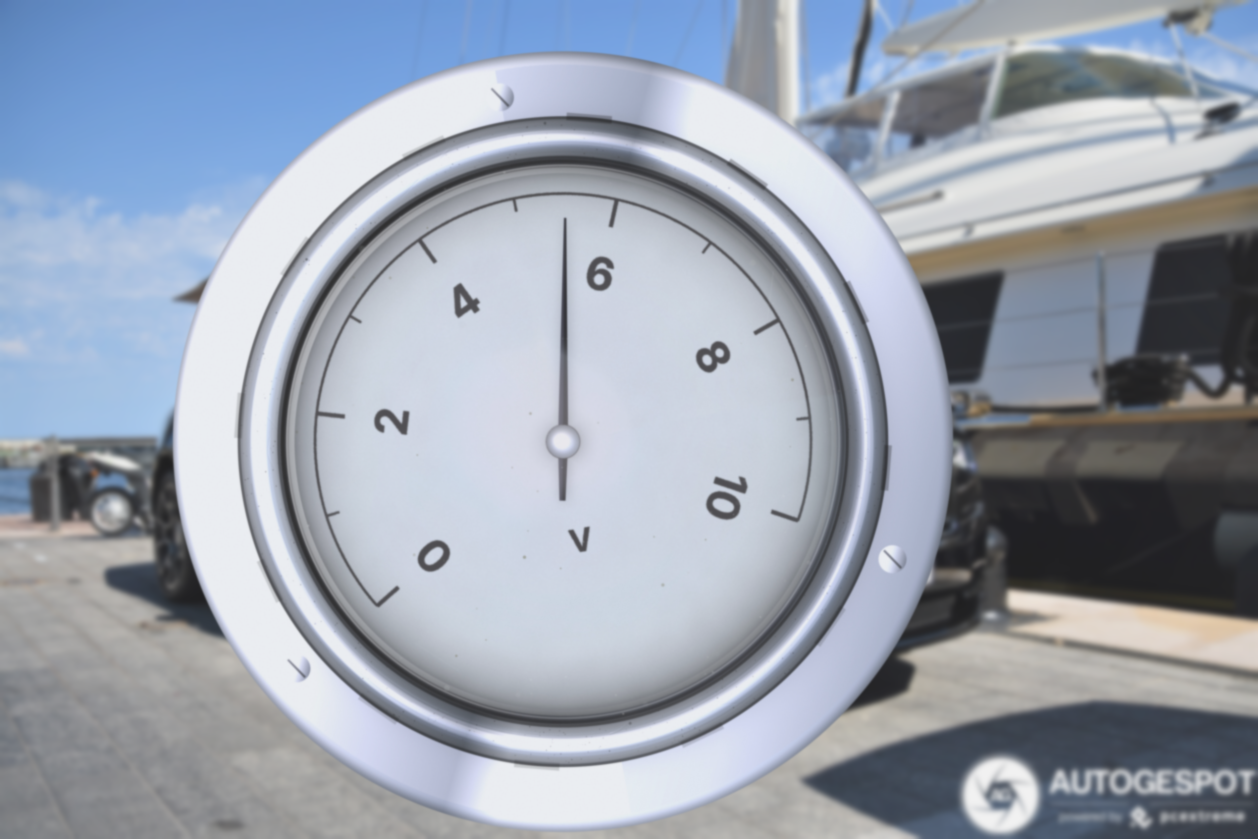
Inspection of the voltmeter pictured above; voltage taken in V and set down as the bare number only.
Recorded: 5.5
